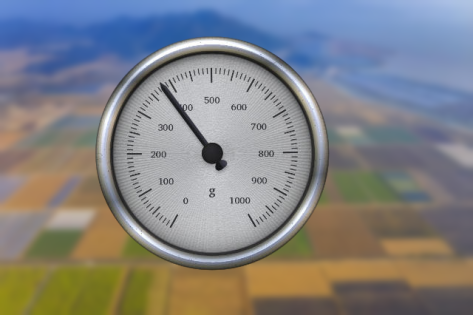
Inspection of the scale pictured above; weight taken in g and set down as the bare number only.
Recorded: 380
